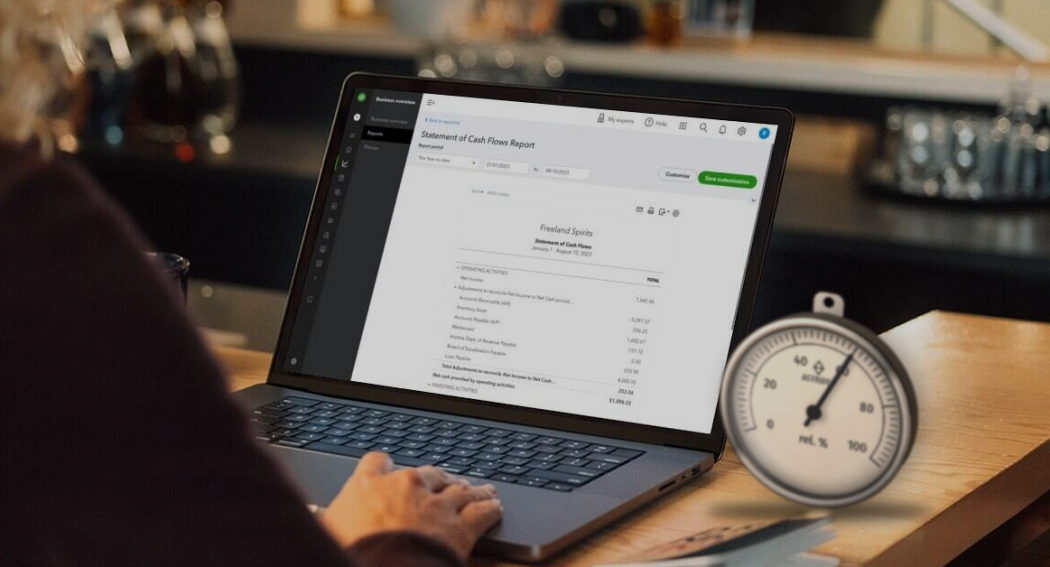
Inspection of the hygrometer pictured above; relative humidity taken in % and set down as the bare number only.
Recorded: 60
